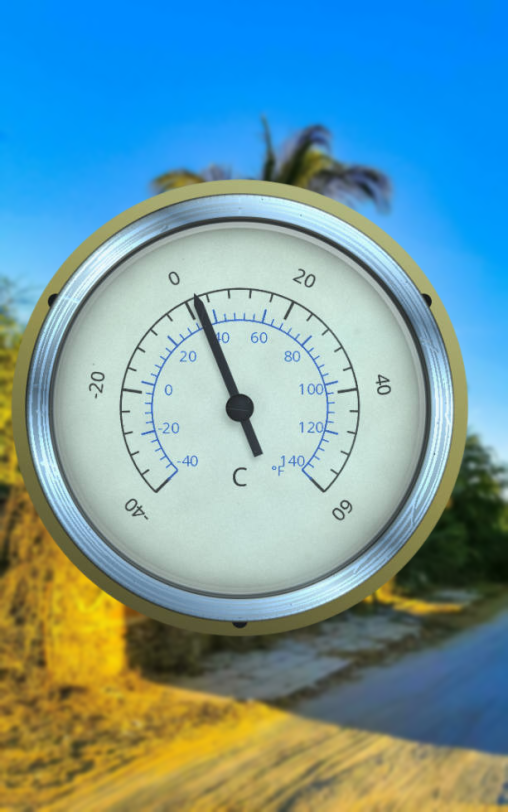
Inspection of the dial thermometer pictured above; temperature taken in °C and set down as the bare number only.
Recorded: 2
